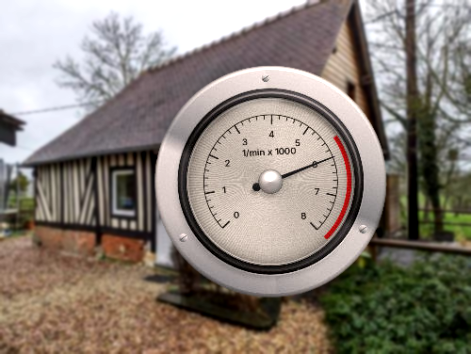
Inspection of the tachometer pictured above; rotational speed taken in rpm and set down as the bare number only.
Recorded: 6000
